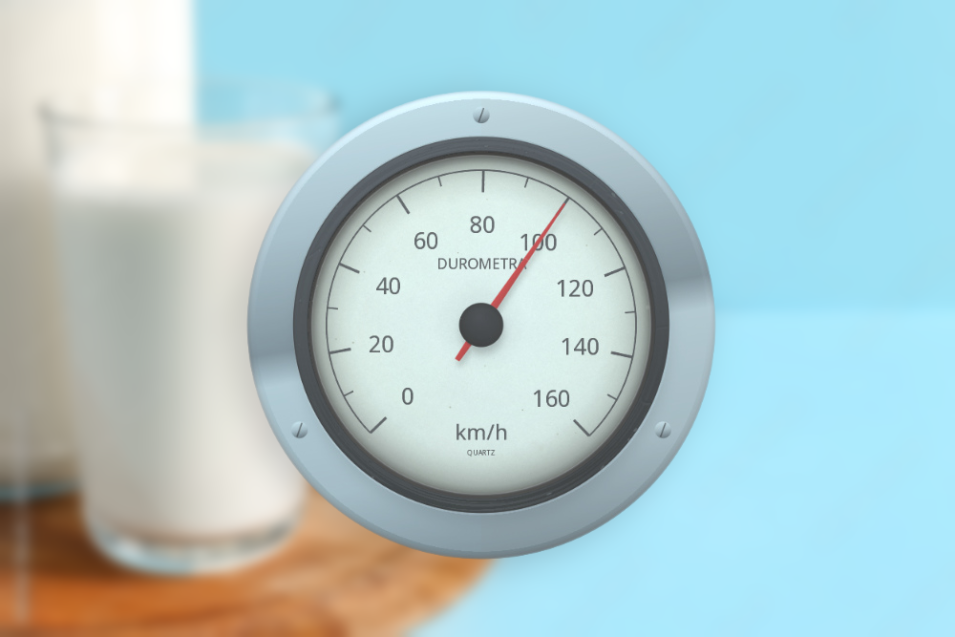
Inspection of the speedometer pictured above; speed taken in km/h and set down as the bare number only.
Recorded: 100
